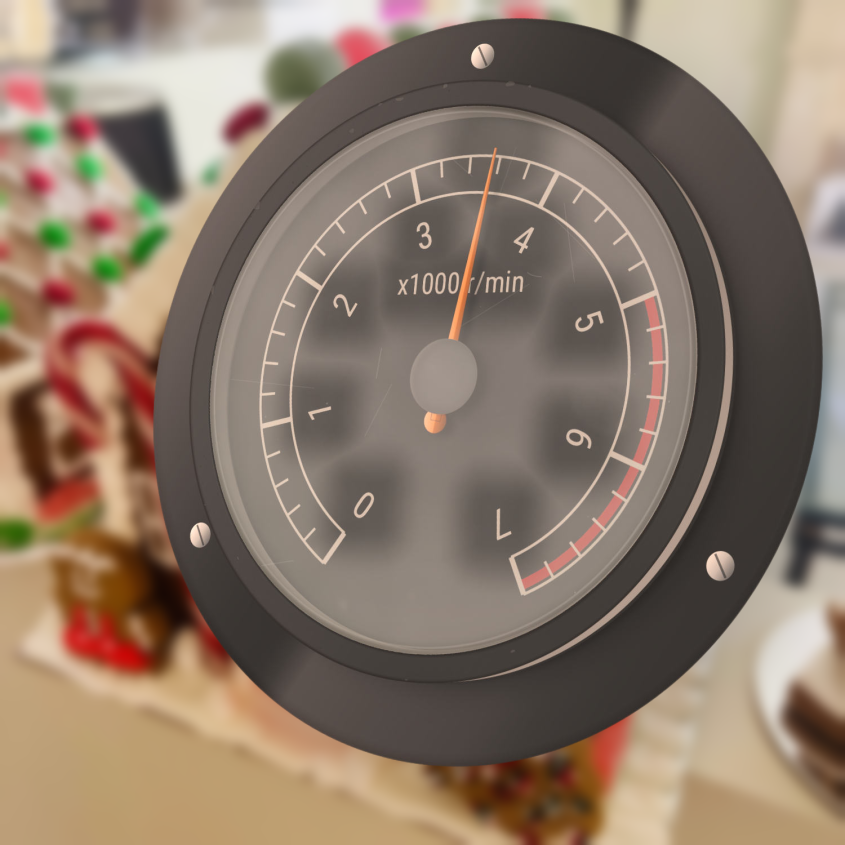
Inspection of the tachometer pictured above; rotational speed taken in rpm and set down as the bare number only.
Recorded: 3600
